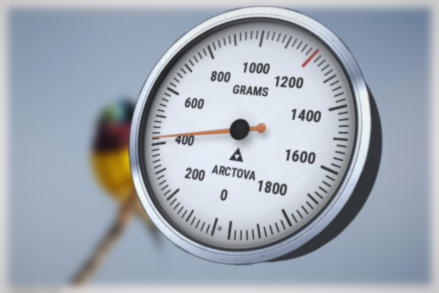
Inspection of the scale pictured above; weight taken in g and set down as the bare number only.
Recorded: 420
